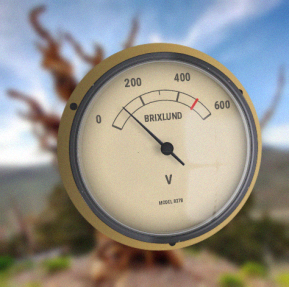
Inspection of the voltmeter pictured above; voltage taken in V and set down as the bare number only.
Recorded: 100
